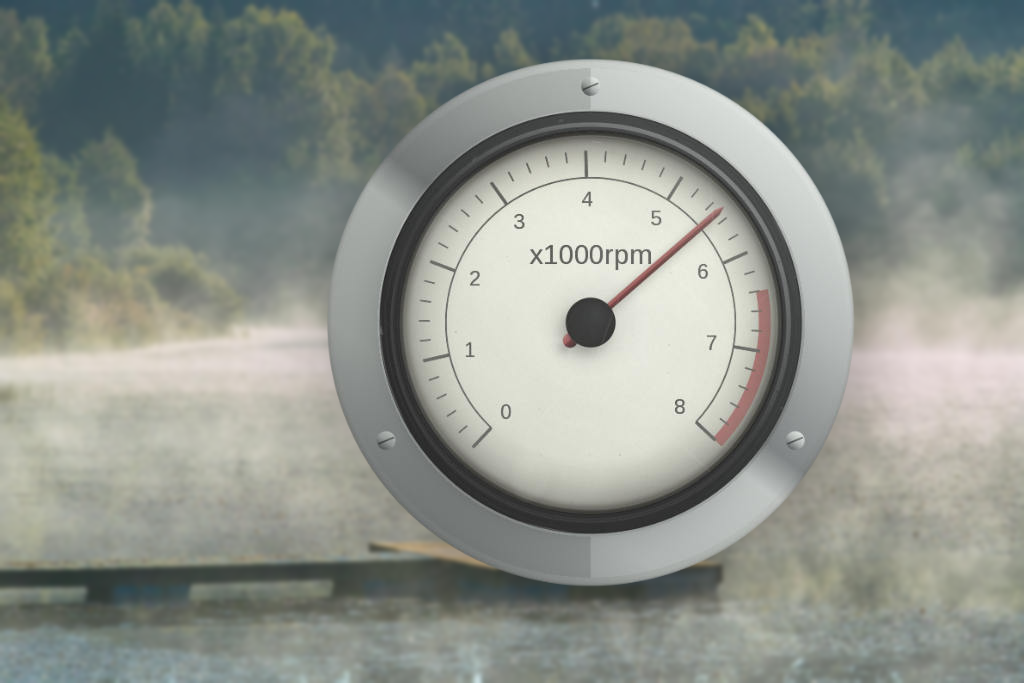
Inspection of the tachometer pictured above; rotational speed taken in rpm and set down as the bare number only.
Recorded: 5500
